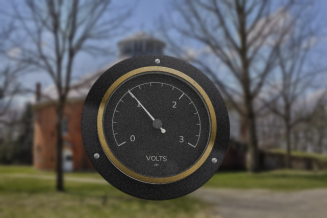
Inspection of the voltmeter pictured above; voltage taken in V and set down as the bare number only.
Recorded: 1
